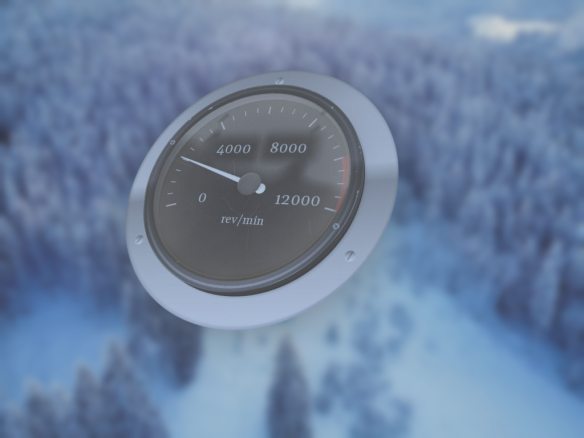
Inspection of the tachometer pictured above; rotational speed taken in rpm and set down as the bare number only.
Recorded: 2000
